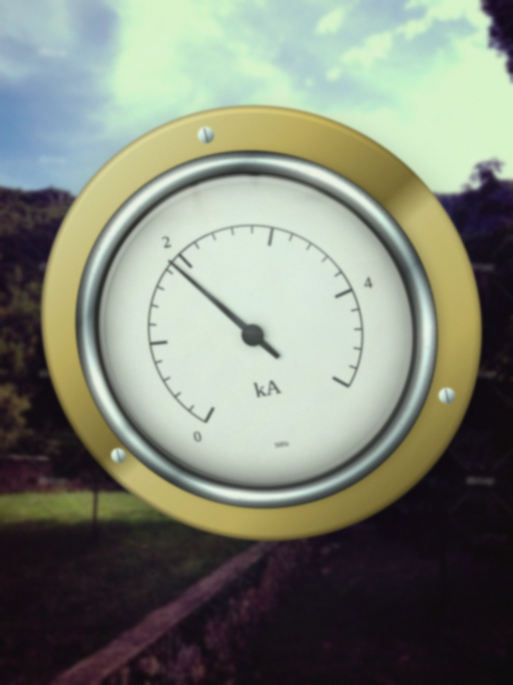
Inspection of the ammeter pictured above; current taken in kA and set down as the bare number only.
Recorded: 1.9
